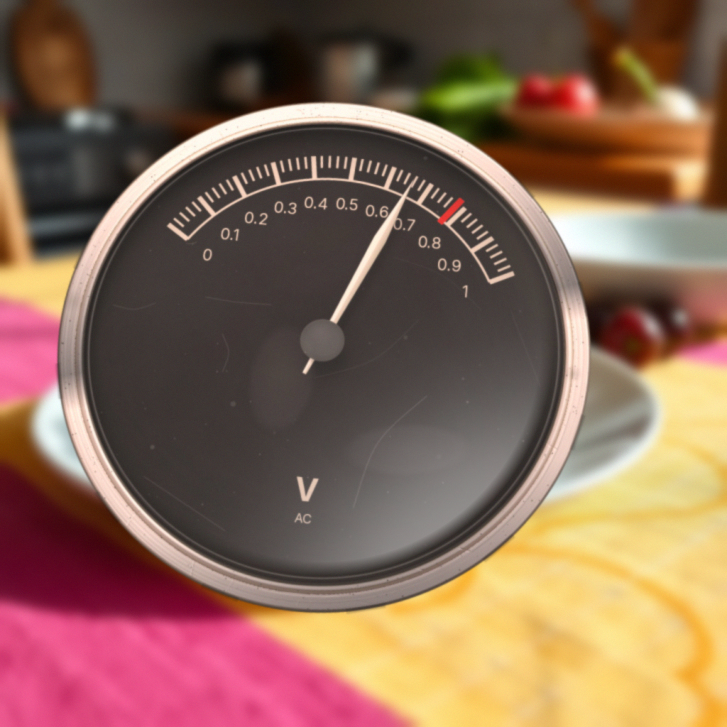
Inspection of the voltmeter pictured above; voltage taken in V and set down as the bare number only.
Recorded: 0.66
